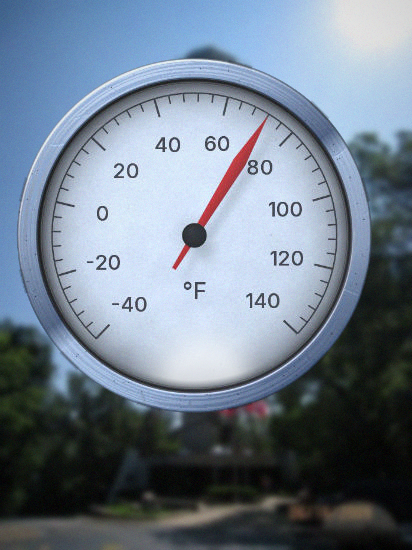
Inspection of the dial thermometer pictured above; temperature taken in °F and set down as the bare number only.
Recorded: 72
